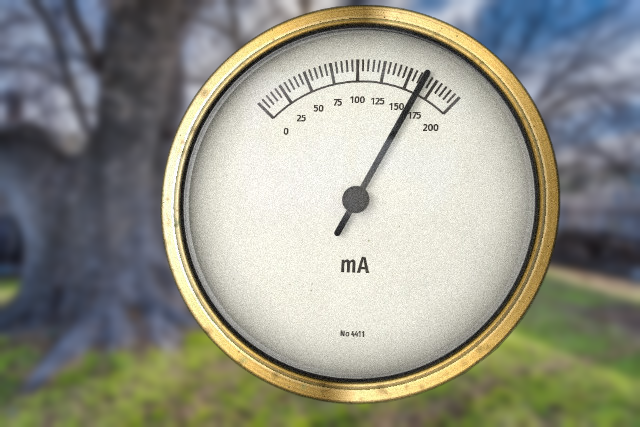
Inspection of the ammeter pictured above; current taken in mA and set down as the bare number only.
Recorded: 165
